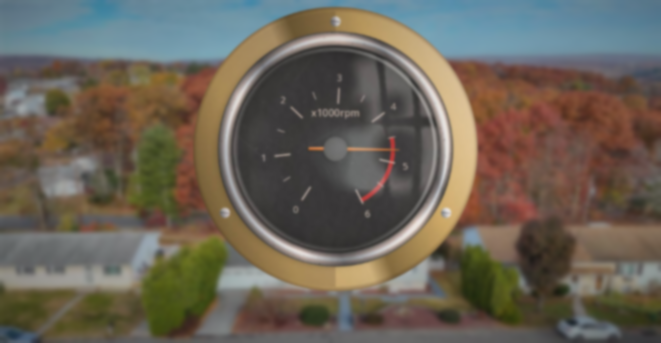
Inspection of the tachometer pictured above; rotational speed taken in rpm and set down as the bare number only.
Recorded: 4750
